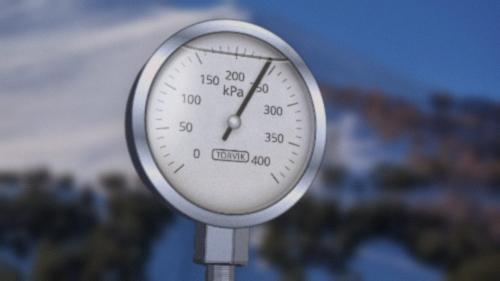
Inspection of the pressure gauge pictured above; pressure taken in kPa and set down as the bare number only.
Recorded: 240
